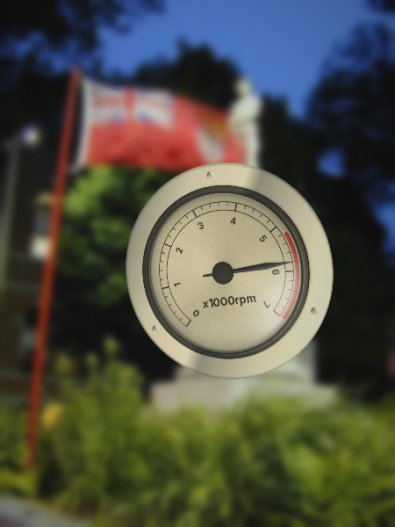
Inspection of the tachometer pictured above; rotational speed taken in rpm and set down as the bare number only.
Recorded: 5800
